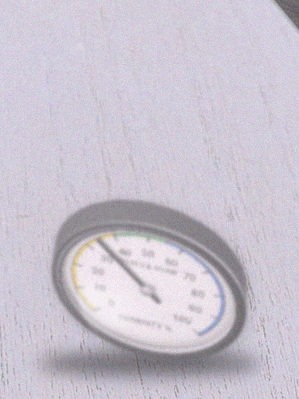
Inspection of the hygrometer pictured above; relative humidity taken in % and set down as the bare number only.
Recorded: 35
